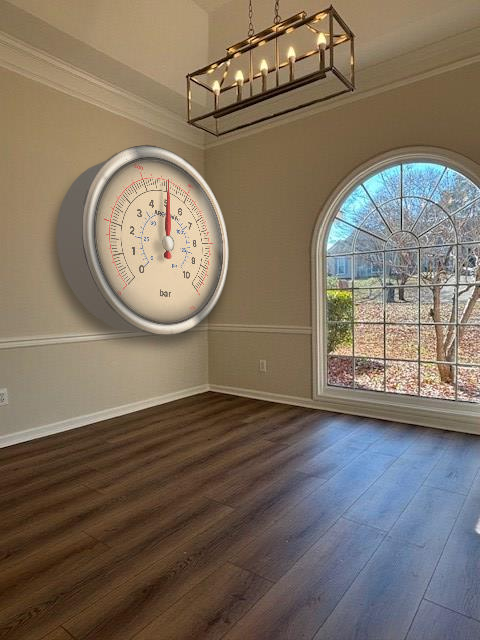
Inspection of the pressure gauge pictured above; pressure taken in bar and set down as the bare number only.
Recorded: 5
